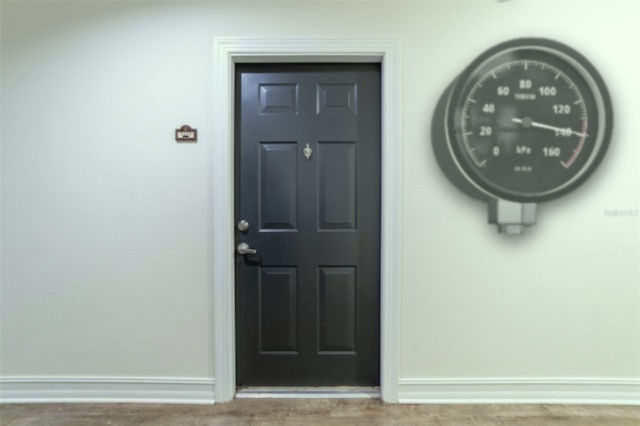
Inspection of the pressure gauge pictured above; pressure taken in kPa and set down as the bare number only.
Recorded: 140
